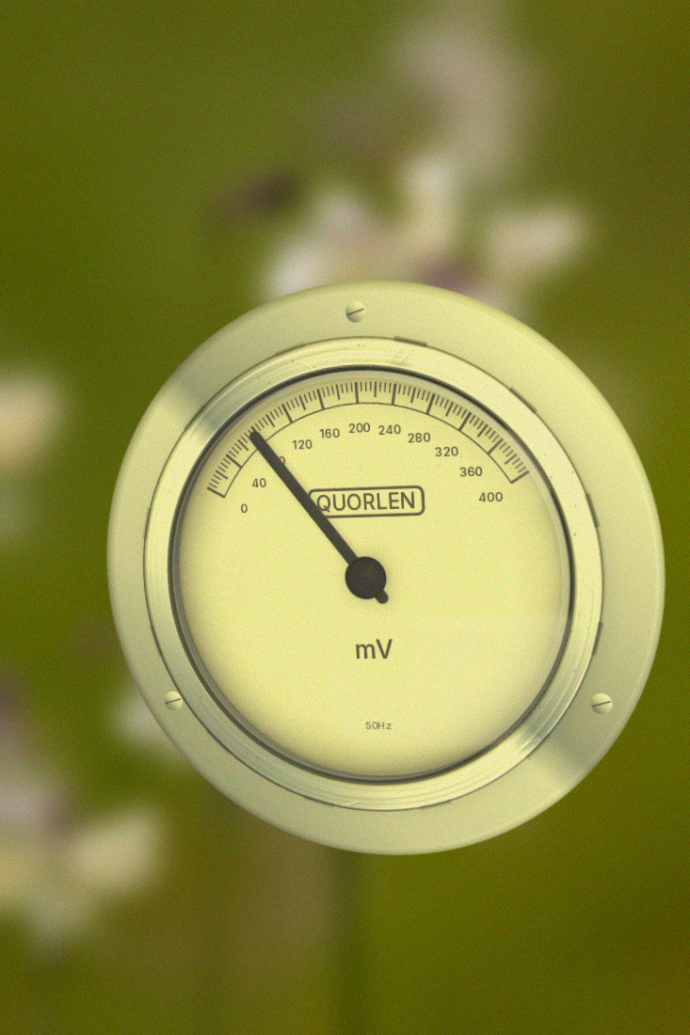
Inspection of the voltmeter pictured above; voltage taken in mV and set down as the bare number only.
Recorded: 80
